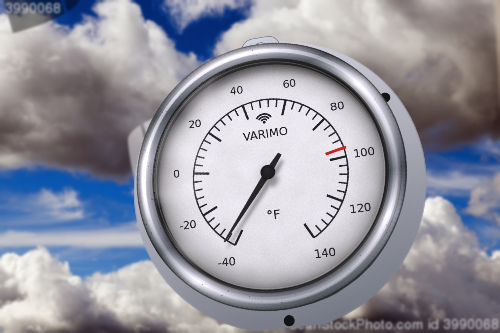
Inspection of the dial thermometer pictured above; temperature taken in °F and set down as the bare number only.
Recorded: -36
